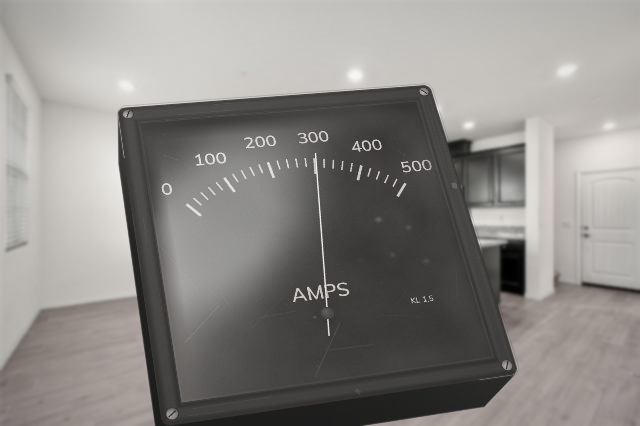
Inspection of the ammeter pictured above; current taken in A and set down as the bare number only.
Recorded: 300
